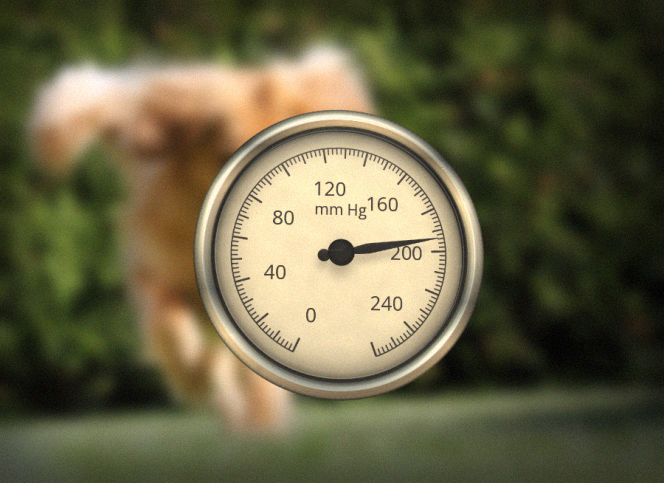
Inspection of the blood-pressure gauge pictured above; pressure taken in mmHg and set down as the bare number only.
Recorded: 194
